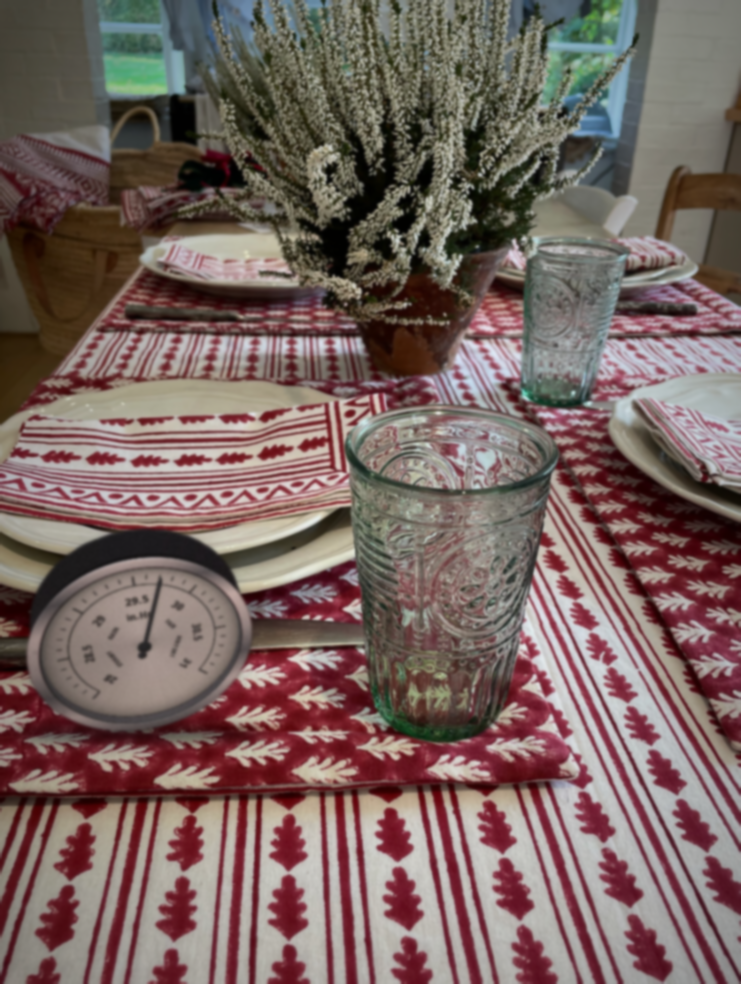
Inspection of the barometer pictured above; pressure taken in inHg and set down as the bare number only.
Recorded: 29.7
